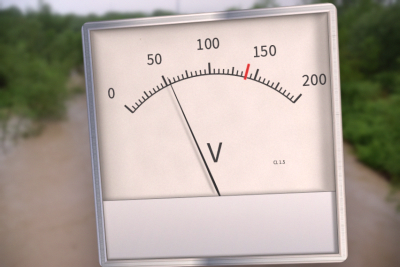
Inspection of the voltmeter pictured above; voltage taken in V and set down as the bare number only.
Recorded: 55
